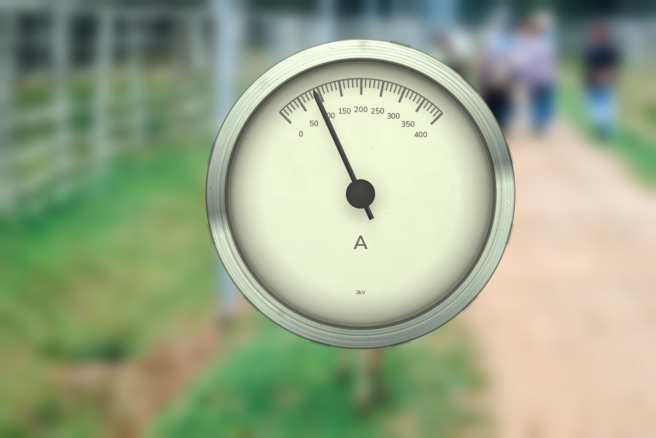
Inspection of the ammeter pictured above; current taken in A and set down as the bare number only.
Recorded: 90
